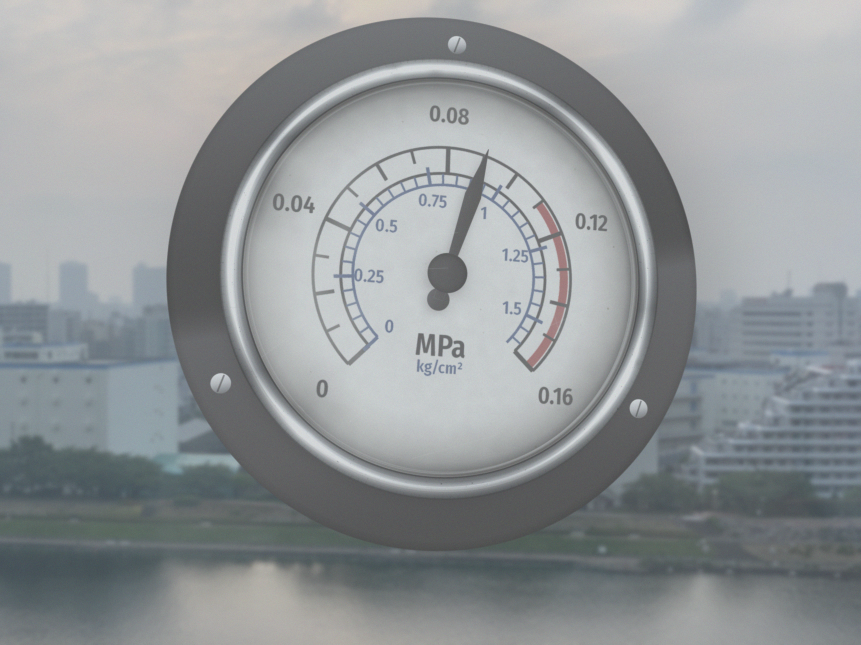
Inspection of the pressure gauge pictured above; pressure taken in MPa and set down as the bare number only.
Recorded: 0.09
